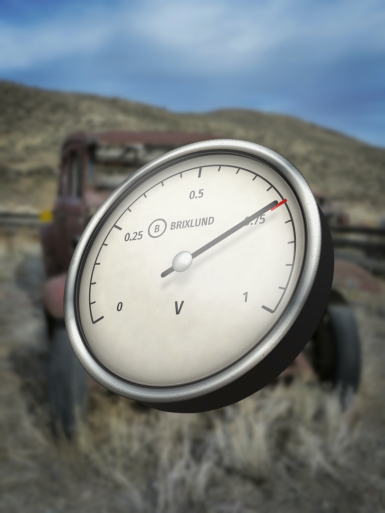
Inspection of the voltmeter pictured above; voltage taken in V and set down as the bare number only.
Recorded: 0.75
